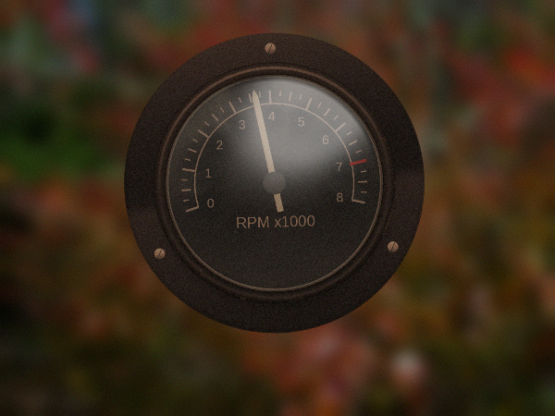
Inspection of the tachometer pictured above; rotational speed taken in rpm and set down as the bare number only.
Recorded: 3625
